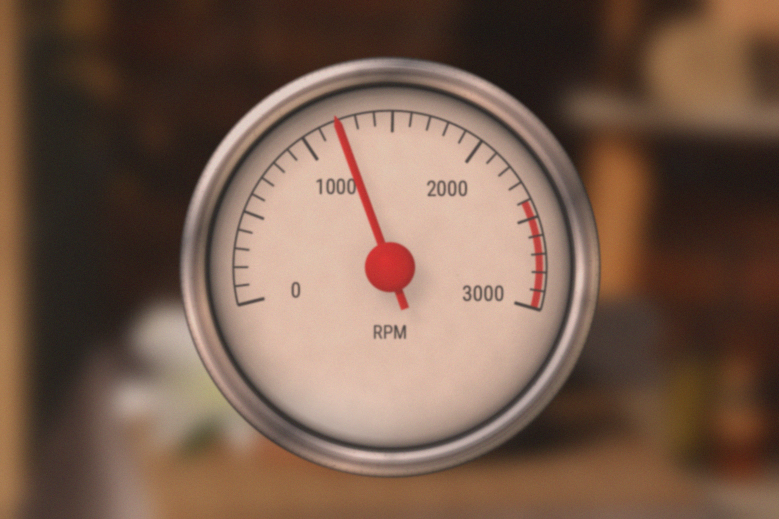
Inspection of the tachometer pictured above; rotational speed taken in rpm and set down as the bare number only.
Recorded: 1200
